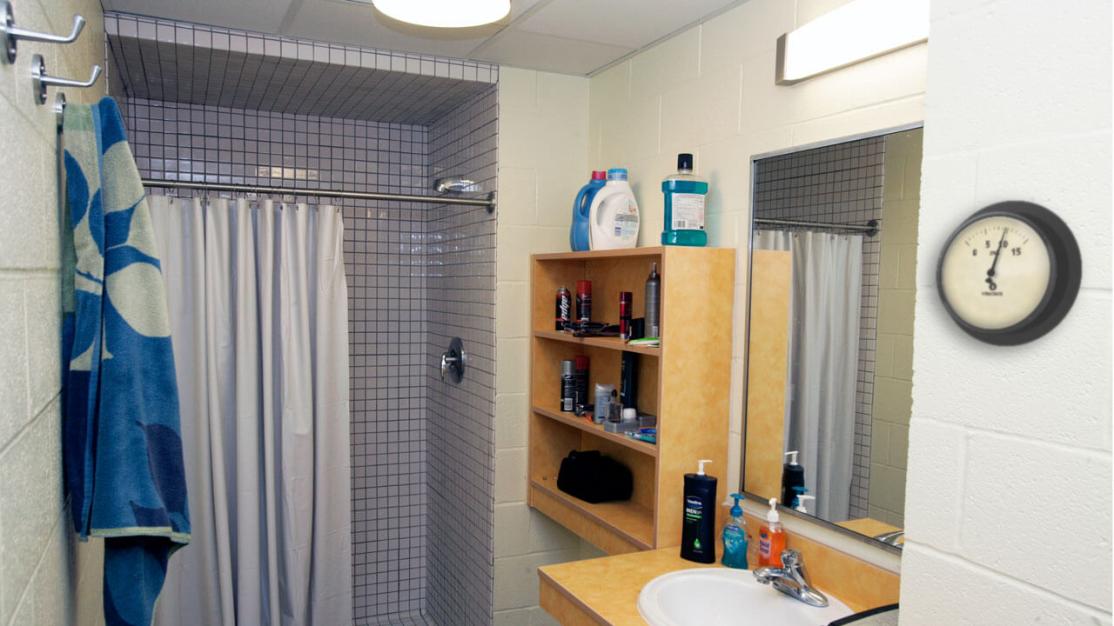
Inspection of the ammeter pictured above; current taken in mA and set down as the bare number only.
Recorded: 10
